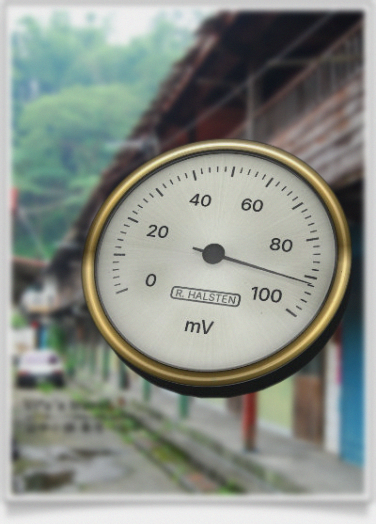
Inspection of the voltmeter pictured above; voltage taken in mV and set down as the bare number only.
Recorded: 92
